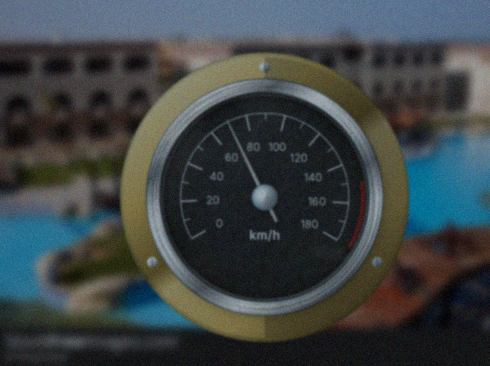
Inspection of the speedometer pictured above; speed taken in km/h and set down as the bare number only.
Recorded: 70
